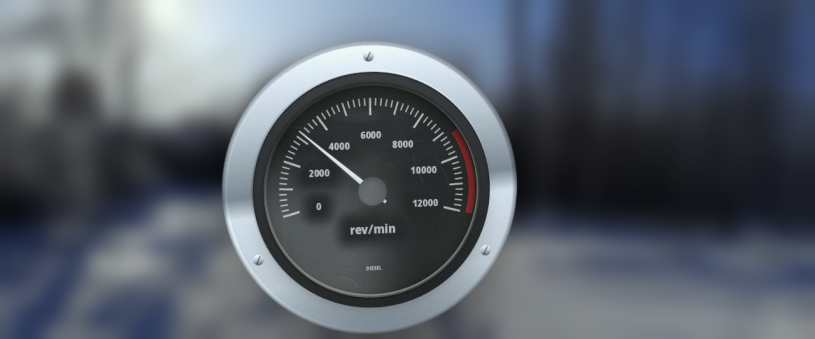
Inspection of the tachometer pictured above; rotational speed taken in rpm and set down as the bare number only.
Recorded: 3200
